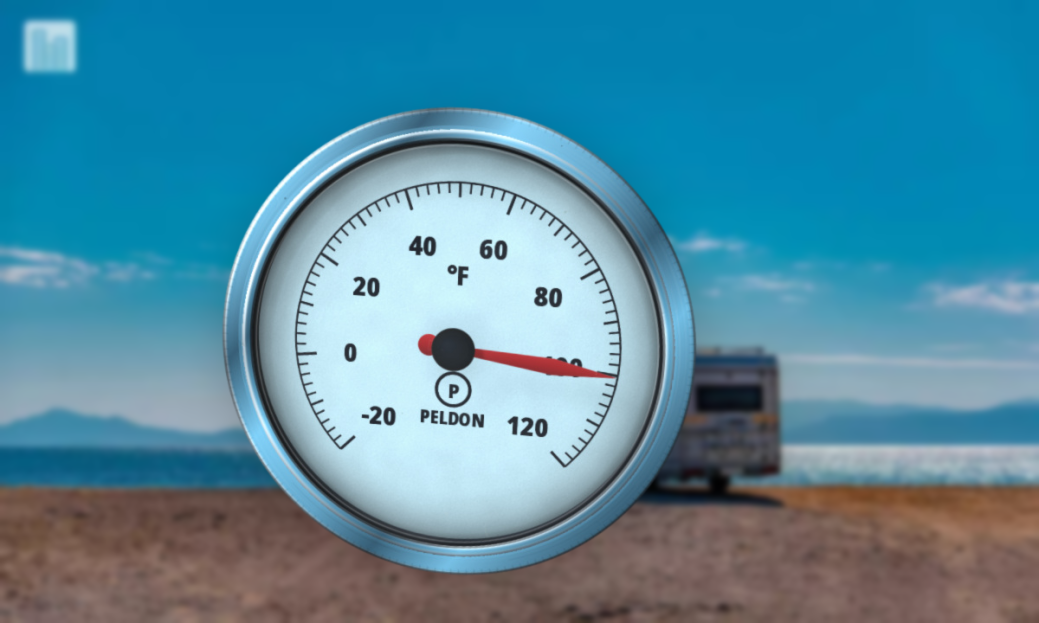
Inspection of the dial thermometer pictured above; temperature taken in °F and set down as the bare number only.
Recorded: 100
